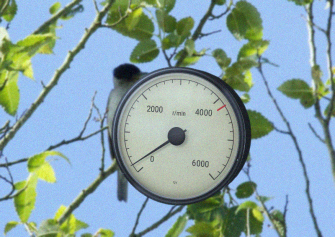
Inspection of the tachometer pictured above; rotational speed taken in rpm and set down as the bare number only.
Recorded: 200
